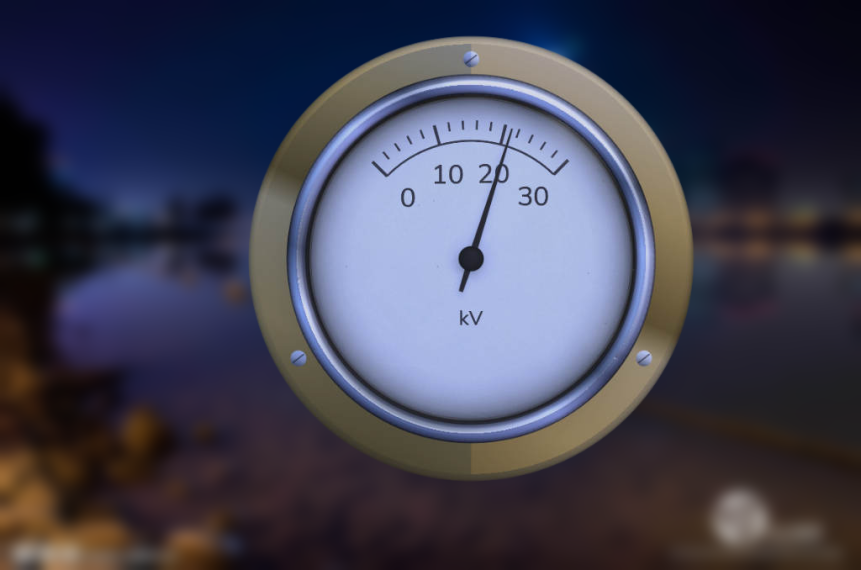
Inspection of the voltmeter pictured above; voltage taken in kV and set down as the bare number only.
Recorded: 21
